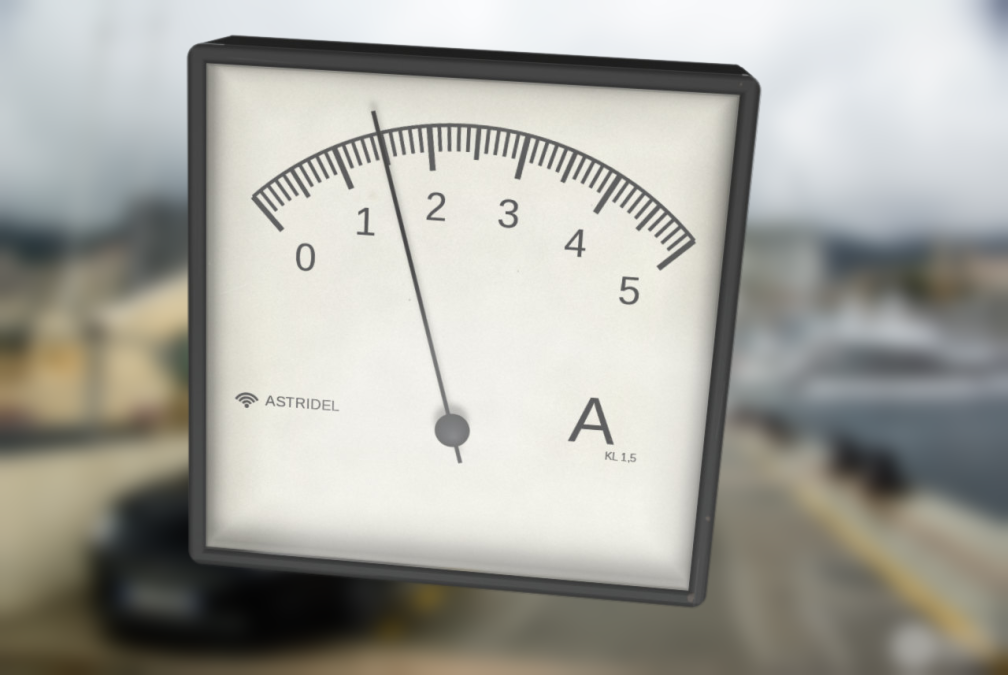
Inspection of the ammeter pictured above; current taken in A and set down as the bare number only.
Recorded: 1.5
